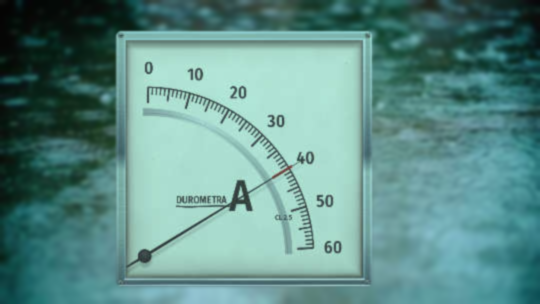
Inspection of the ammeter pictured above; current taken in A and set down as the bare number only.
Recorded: 40
